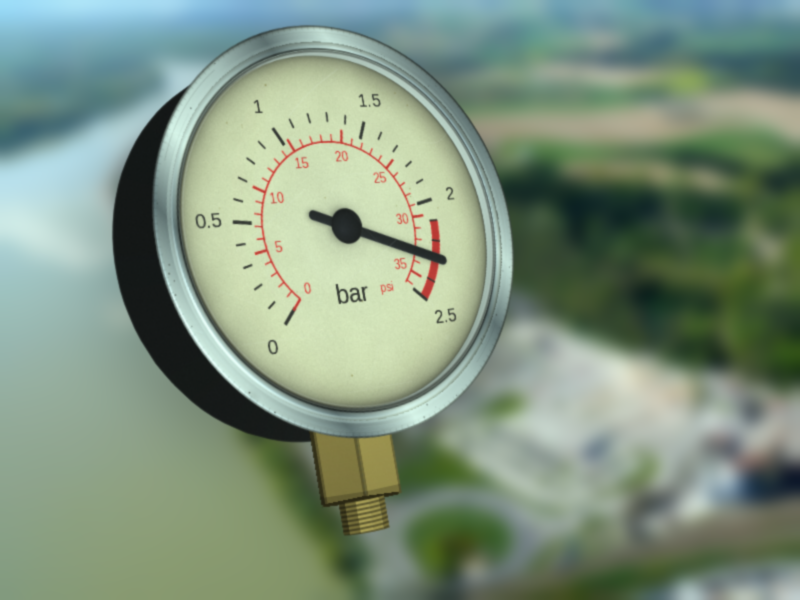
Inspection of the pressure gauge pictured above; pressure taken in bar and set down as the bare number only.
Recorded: 2.3
